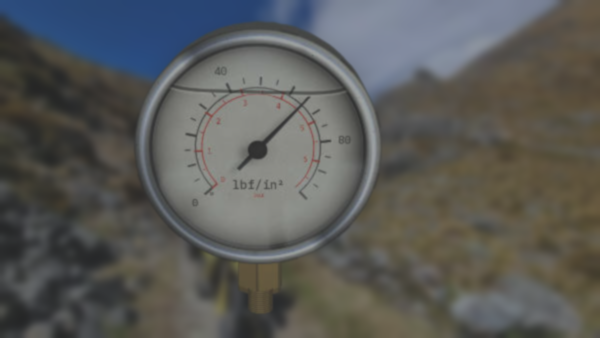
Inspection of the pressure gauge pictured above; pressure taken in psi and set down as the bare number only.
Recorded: 65
